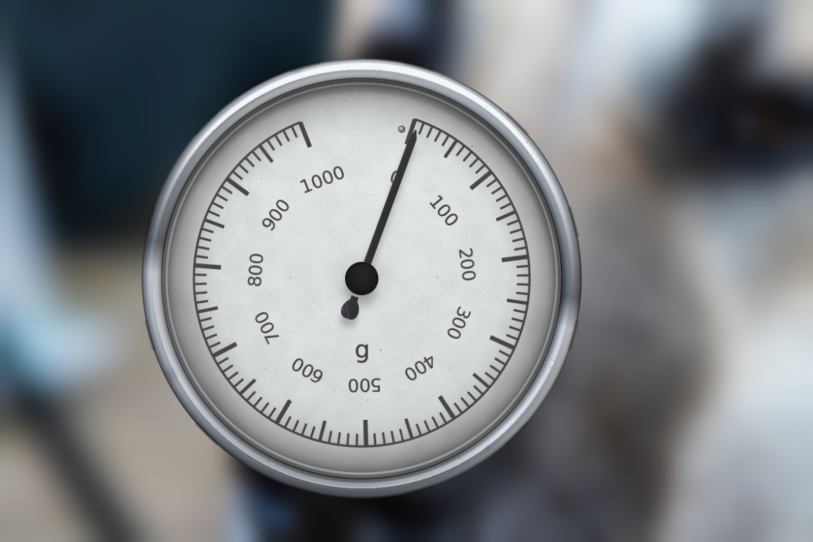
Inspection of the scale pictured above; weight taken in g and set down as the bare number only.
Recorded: 5
